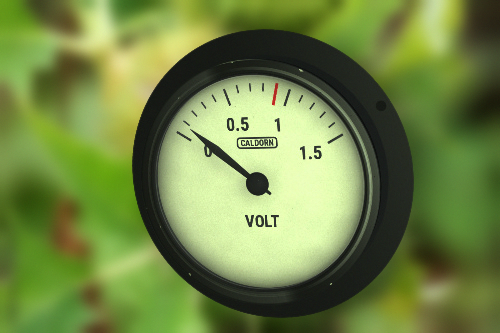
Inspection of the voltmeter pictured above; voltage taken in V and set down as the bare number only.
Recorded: 0.1
